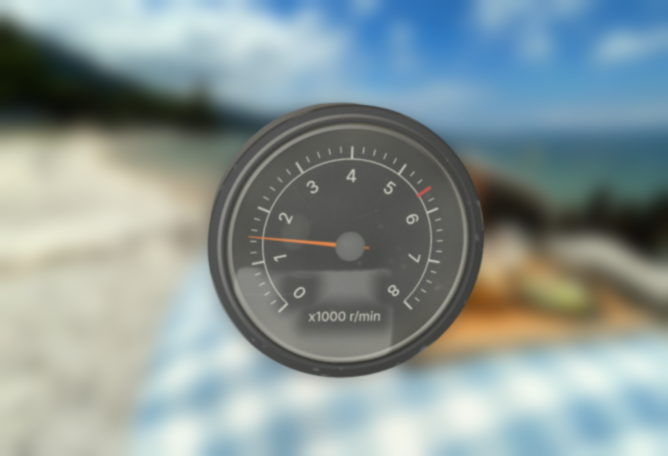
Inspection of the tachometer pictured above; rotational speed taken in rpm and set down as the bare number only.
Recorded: 1500
